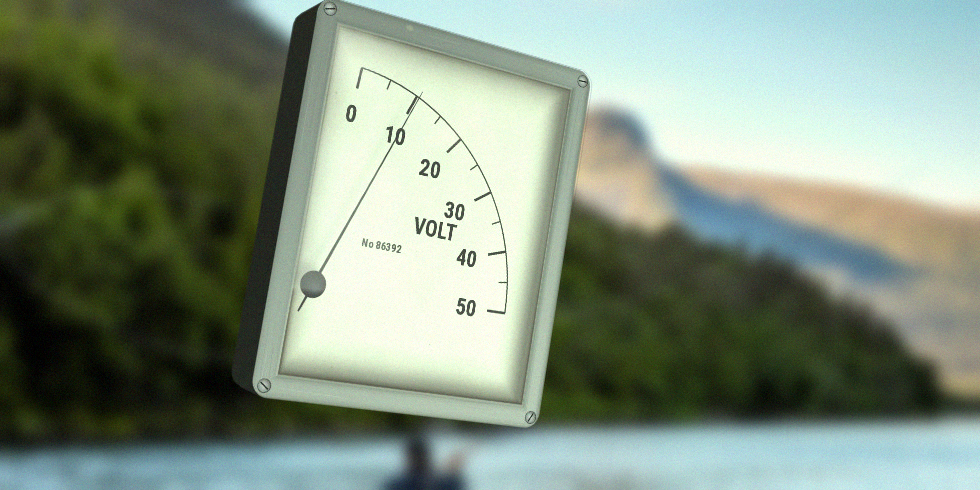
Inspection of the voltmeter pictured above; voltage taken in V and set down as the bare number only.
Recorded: 10
